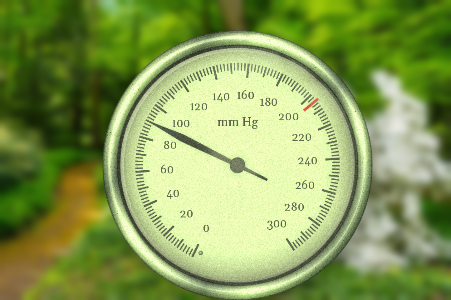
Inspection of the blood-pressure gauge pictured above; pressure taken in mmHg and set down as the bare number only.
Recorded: 90
